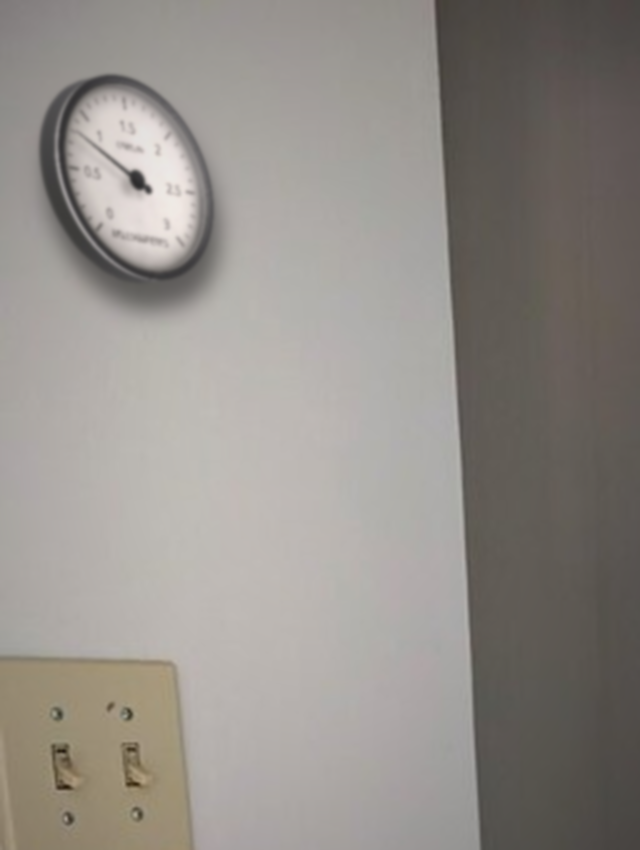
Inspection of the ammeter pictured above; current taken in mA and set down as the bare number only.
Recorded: 0.8
